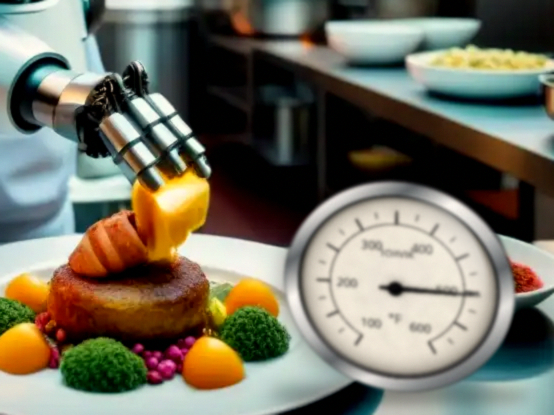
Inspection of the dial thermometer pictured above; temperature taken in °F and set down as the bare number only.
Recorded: 500
